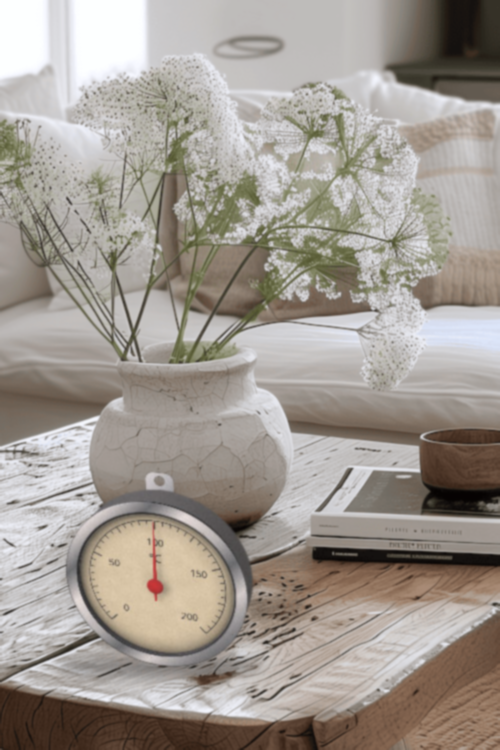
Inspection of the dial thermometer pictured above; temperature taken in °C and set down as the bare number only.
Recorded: 100
